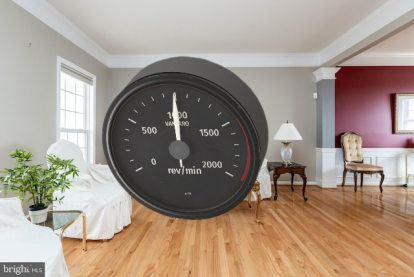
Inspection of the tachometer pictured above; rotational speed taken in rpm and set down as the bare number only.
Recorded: 1000
